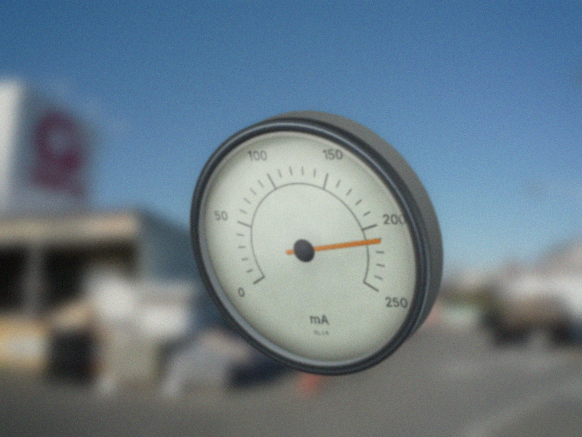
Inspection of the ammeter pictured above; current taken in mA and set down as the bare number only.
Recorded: 210
